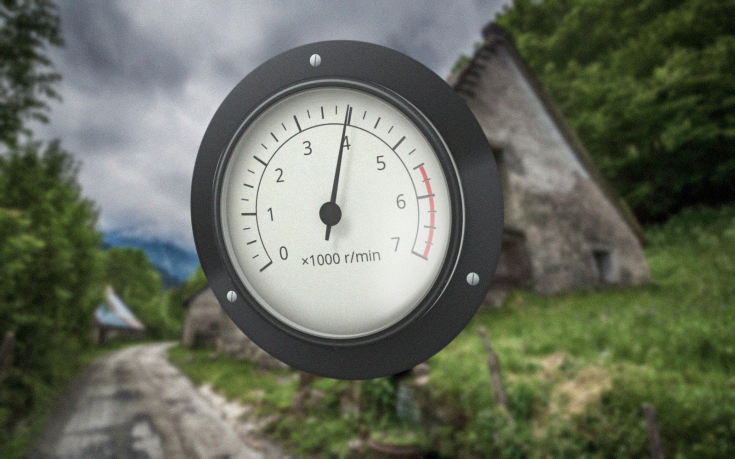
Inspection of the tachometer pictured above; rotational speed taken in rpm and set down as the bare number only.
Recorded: 4000
